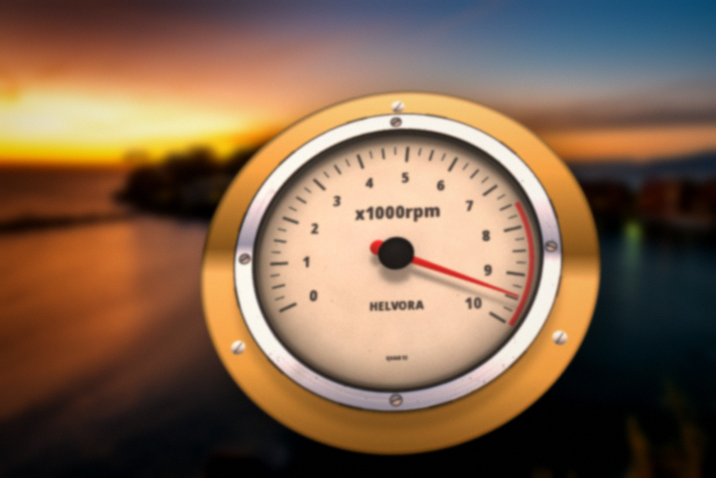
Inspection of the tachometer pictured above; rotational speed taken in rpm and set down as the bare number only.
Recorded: 9500
